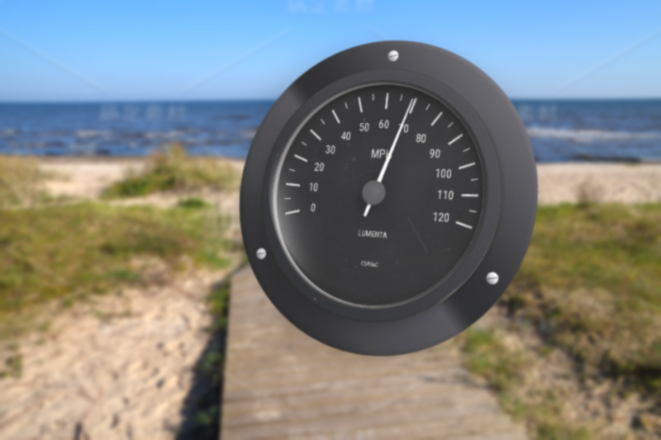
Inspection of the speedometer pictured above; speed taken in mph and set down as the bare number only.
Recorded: 70
